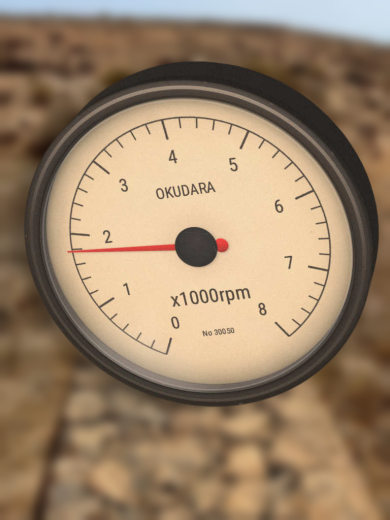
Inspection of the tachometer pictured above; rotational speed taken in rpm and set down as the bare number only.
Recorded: 1800
